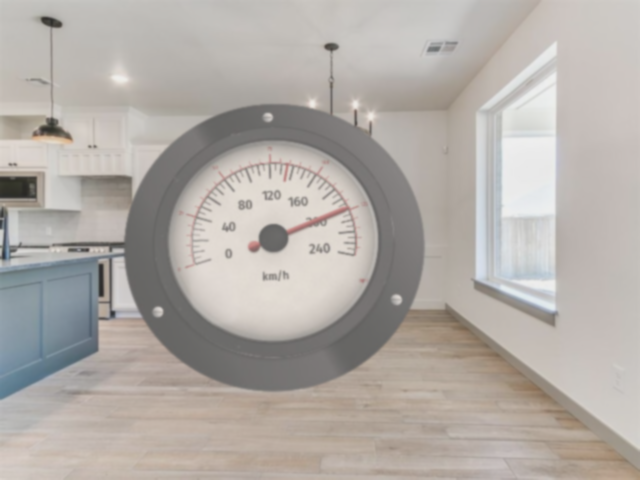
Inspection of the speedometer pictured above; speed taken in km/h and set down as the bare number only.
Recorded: 200
